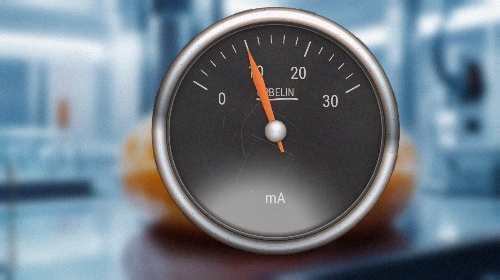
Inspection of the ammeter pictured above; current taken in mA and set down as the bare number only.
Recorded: 10
